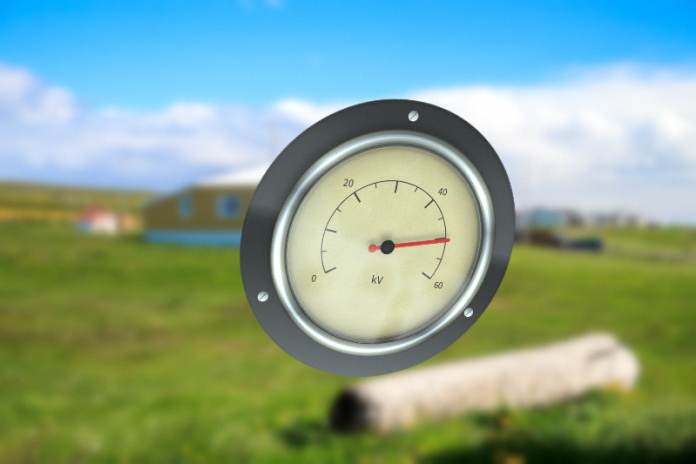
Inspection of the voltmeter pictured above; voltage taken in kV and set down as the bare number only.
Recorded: 50
